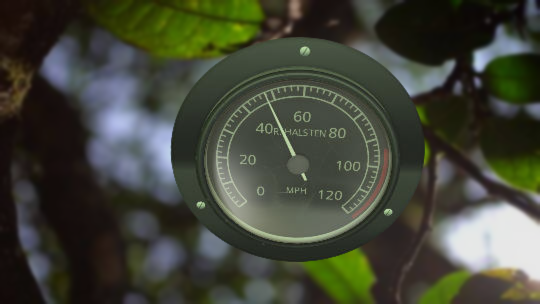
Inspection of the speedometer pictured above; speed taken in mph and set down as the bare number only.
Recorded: 48
